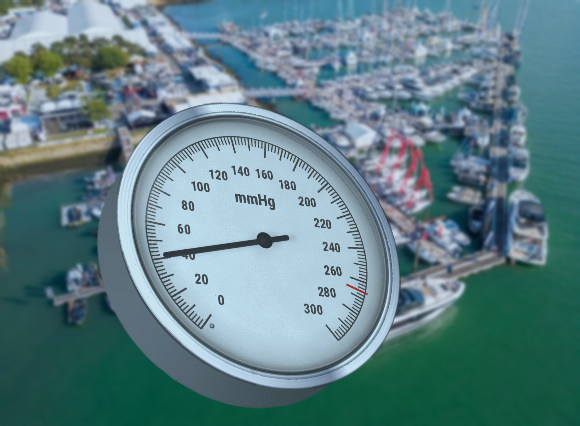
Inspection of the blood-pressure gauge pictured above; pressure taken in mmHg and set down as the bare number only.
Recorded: 40
